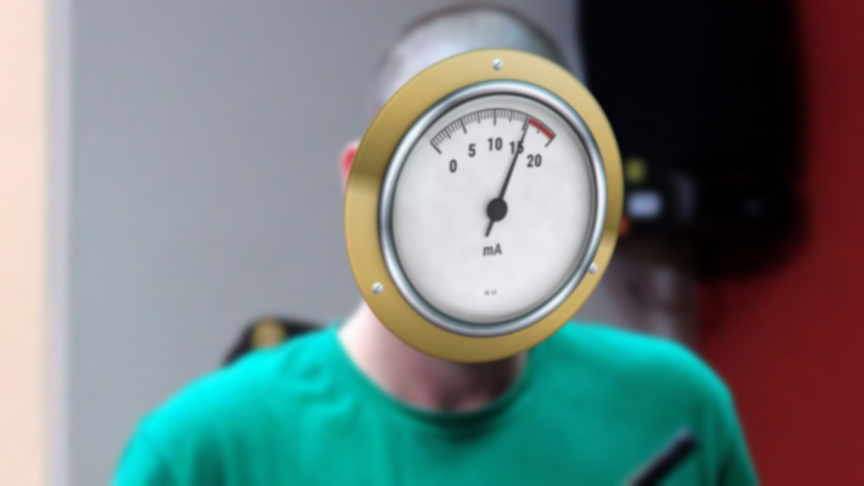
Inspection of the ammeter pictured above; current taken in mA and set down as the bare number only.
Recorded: 15
